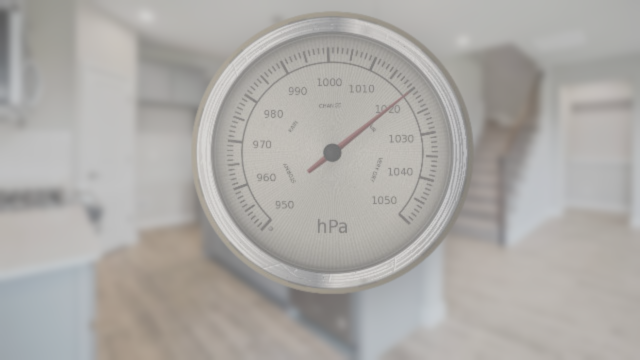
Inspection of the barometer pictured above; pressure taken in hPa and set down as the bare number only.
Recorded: 1020
